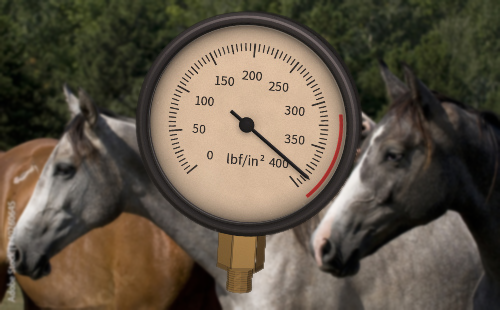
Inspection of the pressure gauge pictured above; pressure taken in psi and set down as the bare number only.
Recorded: 385
